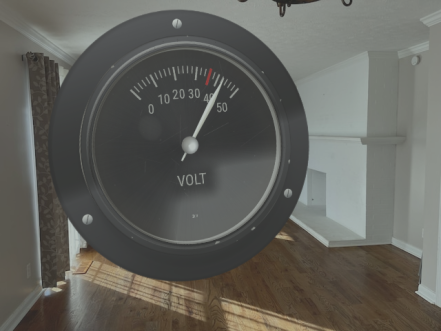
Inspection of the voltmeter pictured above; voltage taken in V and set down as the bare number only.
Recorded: 42
